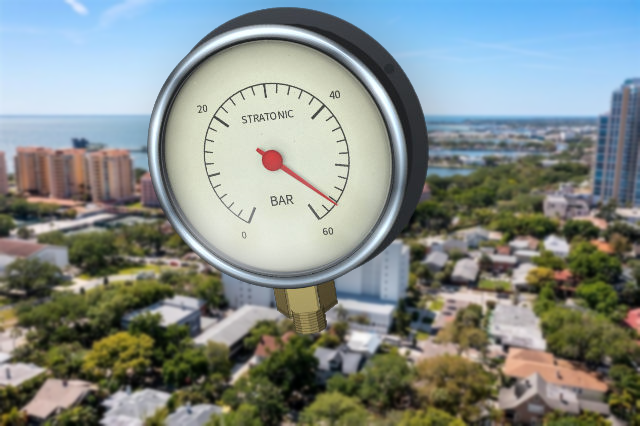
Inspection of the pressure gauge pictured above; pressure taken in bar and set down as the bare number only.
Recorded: 56
